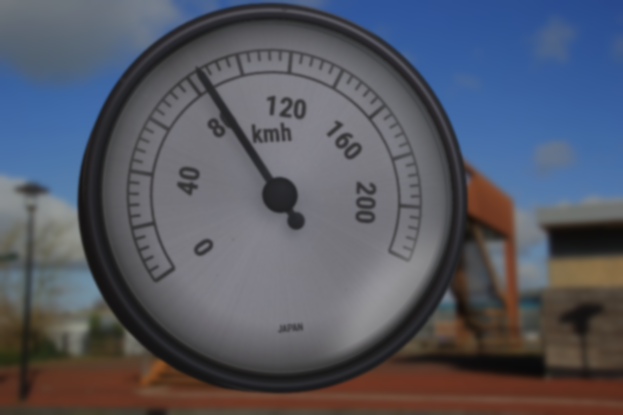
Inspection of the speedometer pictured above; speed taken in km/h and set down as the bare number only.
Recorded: 84
